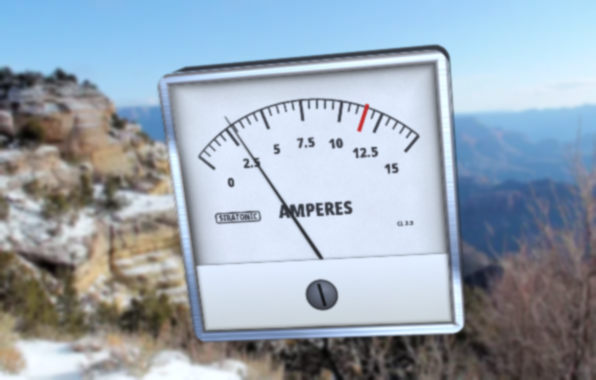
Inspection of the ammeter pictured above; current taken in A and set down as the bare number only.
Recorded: 3
